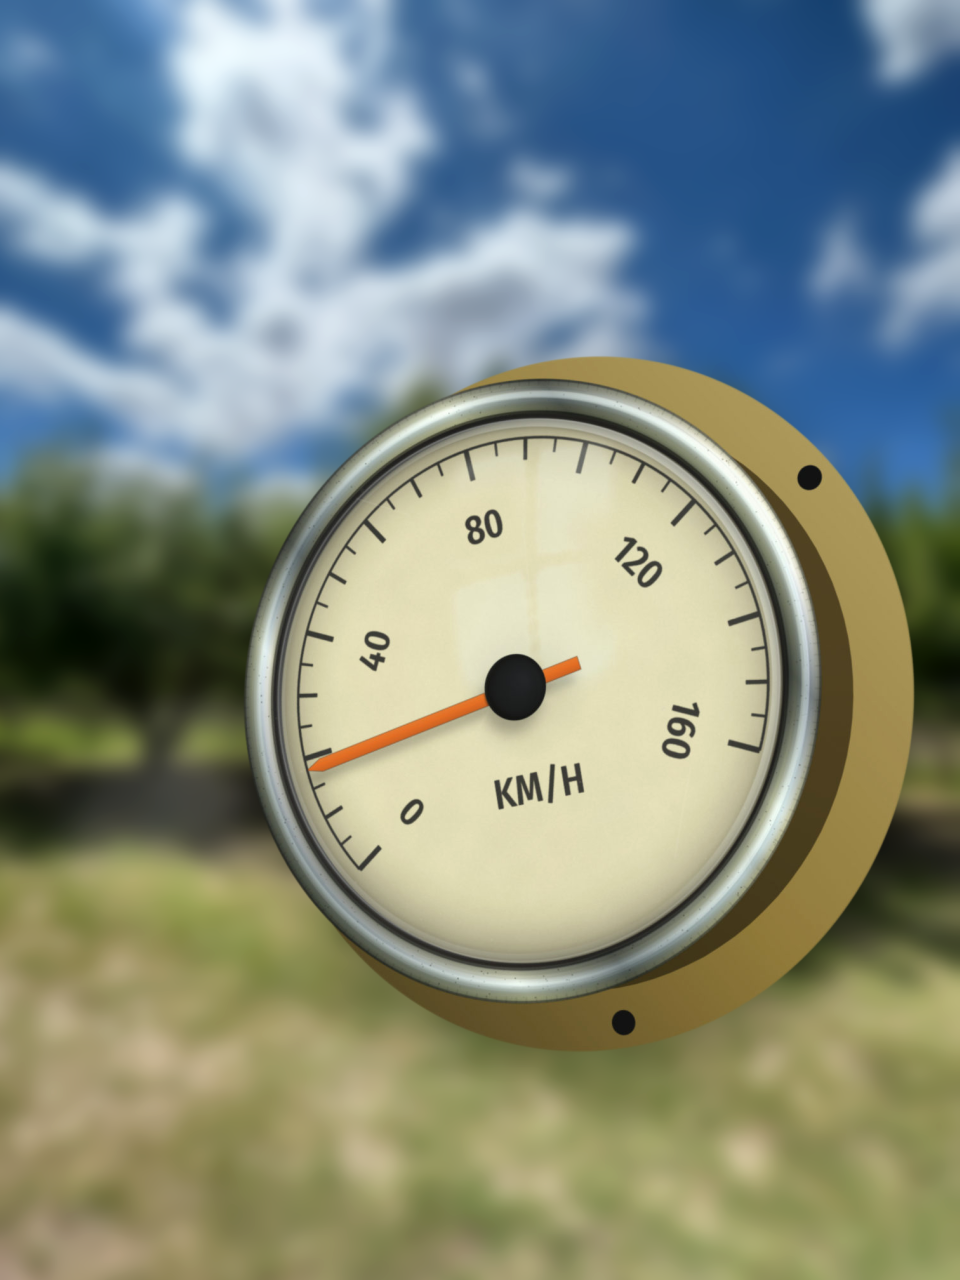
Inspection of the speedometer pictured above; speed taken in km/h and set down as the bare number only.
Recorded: 17.5
